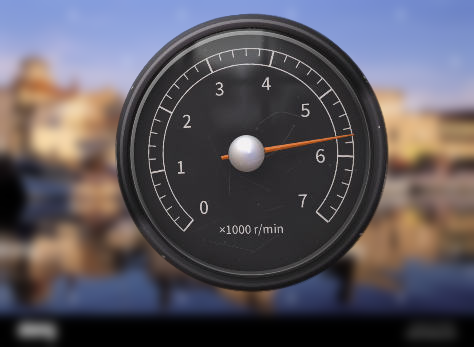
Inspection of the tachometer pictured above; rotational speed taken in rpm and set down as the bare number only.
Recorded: 5700
